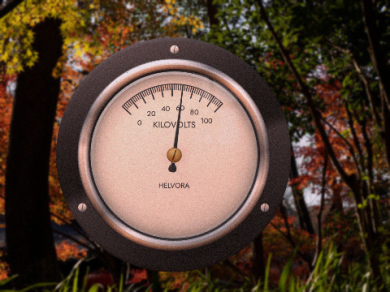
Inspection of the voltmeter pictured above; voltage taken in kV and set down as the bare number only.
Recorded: 60
